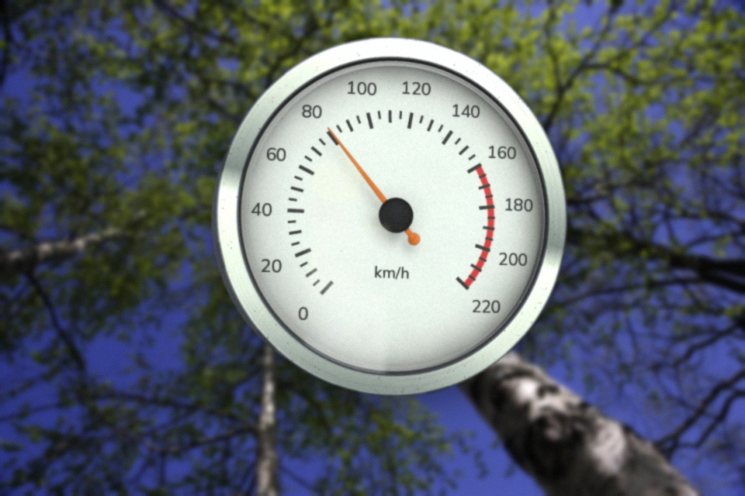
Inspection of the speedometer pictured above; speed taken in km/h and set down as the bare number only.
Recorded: 80
